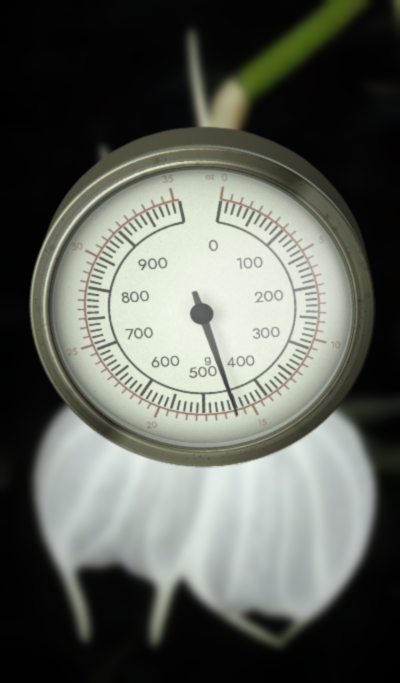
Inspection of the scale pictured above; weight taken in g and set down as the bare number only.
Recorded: 450
